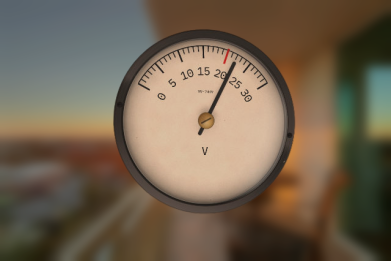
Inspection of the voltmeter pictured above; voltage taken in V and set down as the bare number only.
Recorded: 22
